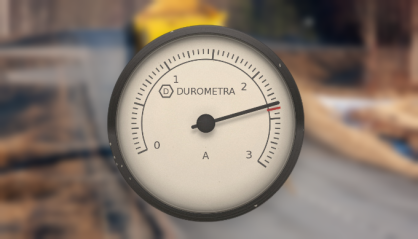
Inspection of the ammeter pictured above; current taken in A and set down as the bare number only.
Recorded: 2.35
